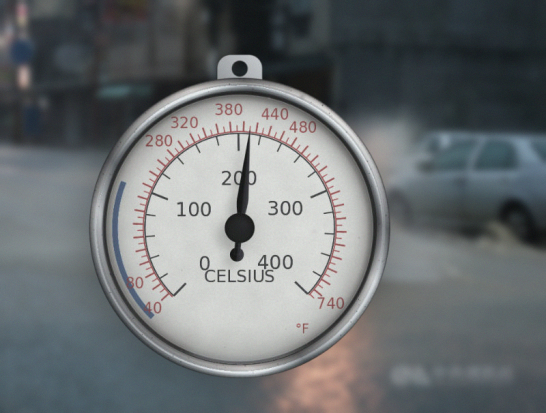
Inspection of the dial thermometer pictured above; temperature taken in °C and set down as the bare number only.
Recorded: 210
